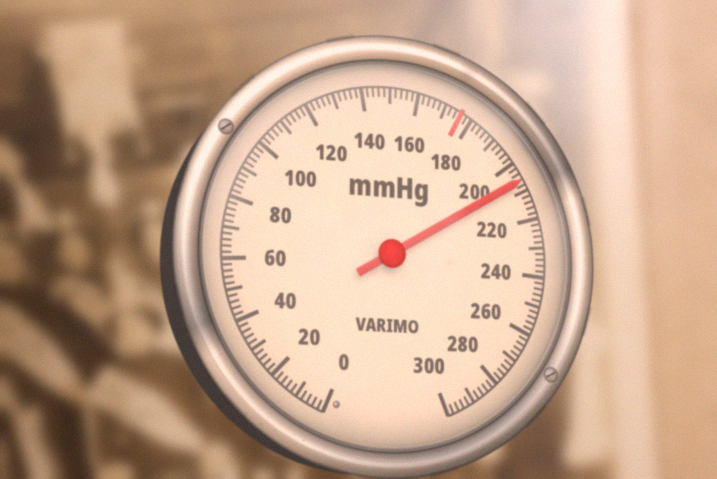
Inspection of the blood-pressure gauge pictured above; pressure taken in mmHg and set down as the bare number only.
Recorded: 206
